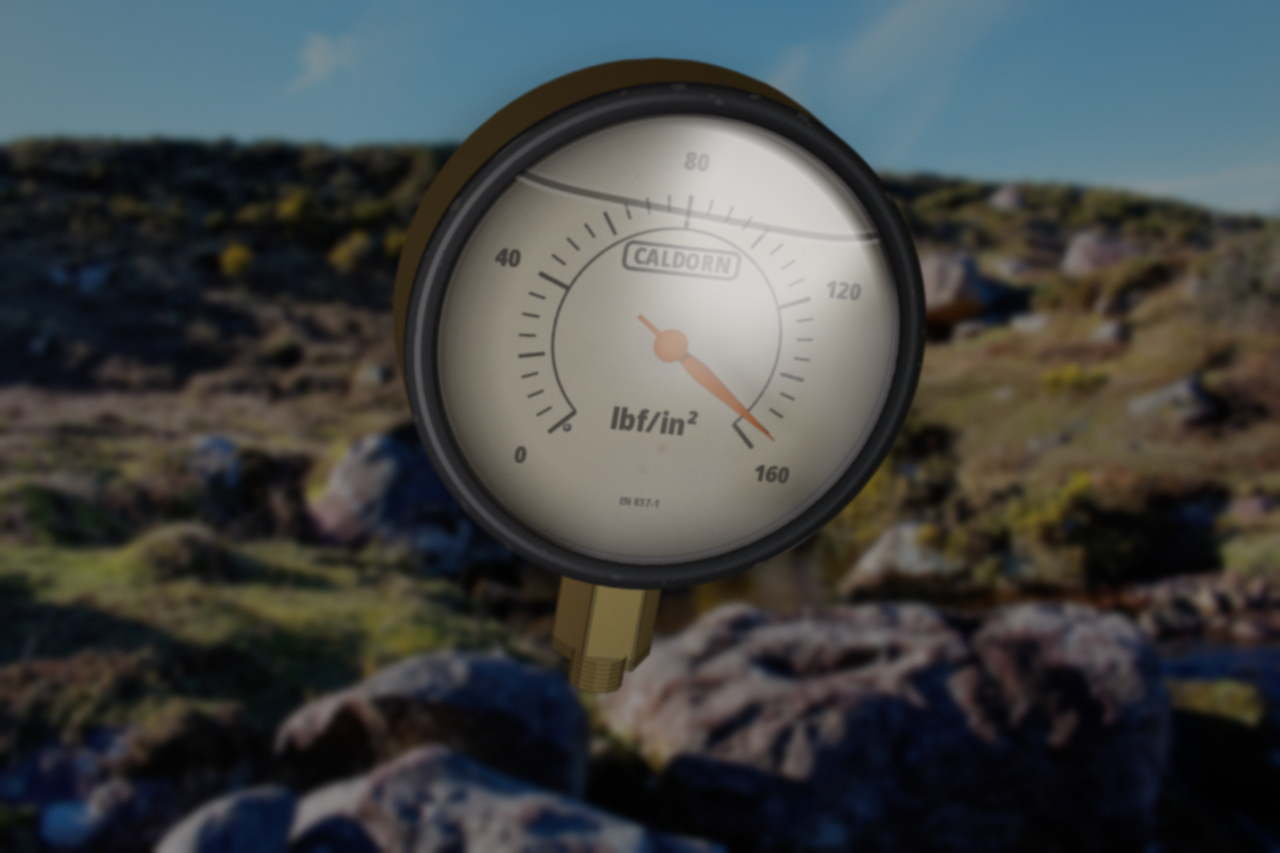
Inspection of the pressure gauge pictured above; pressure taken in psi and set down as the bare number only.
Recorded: 155
